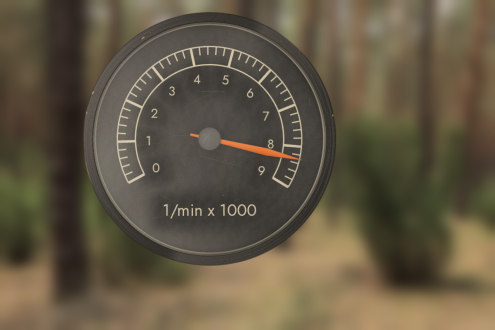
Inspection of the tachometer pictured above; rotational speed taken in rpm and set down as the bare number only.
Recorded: 8300
